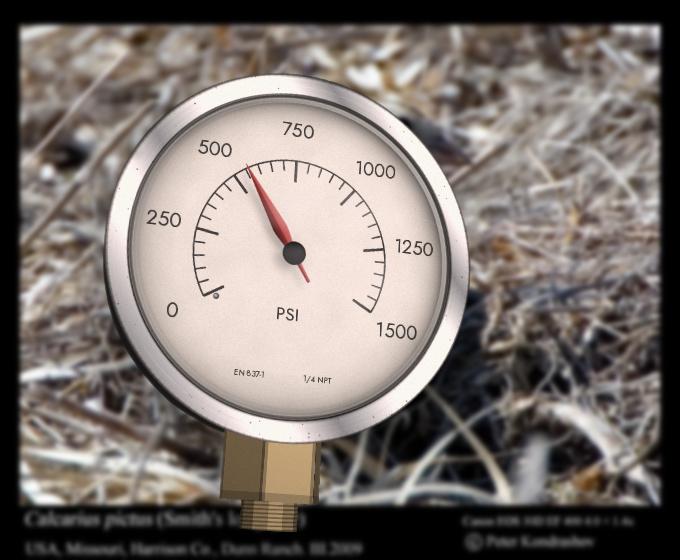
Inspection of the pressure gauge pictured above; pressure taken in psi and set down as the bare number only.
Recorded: 550
